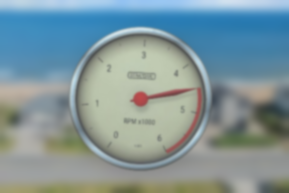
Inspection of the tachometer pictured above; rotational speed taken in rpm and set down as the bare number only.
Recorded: 4500
